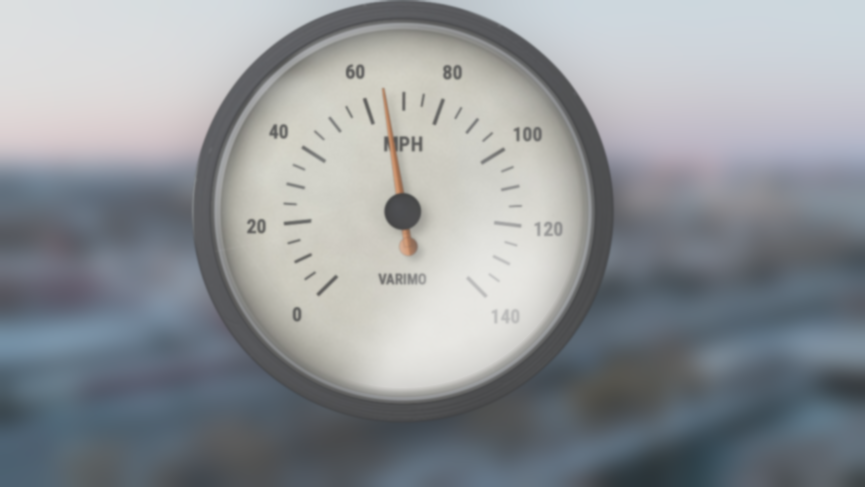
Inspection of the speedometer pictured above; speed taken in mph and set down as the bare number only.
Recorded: 65
